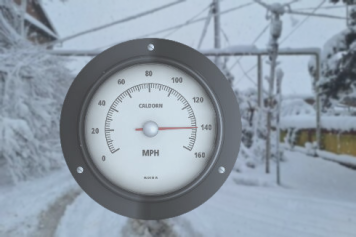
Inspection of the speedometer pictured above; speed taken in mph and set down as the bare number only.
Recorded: 140
